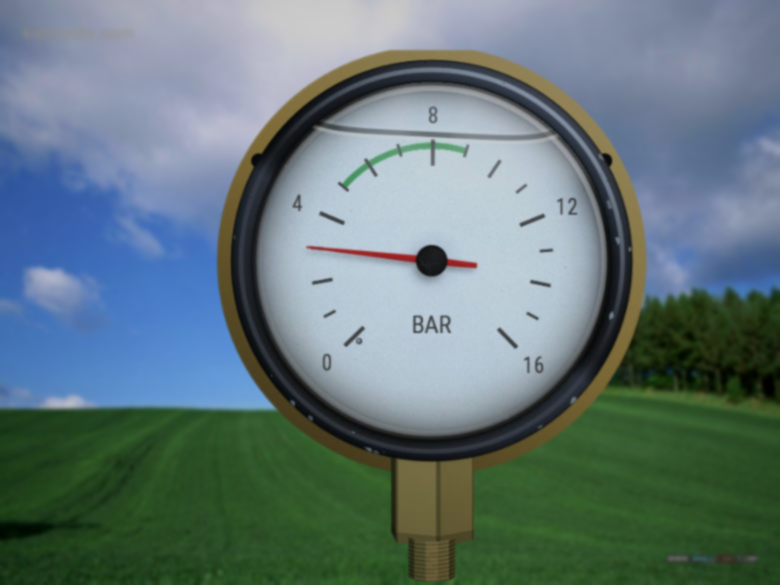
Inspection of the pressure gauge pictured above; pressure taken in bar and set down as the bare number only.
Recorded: 3
